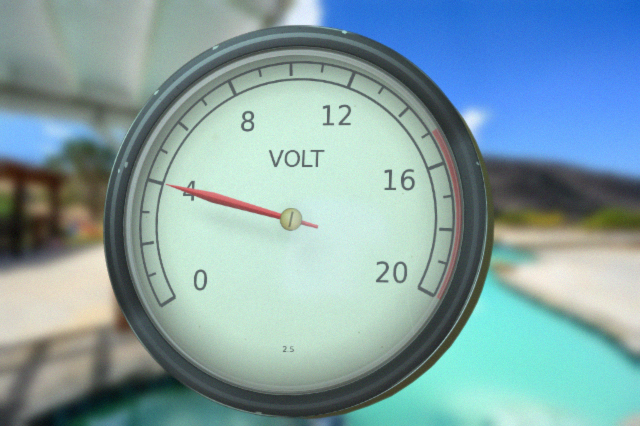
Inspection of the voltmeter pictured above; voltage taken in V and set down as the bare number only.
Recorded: 4
